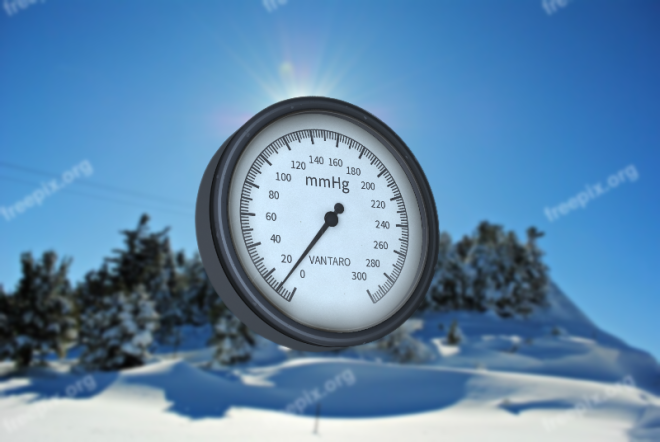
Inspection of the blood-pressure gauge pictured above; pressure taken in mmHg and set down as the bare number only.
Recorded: 10
